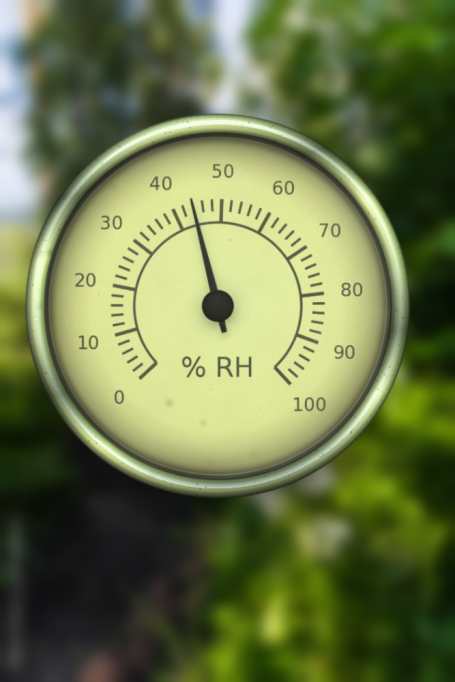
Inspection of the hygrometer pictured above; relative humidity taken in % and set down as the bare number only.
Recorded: 44
